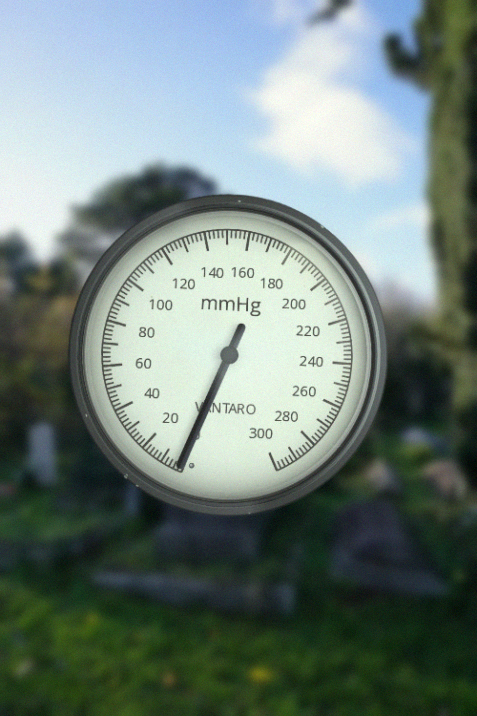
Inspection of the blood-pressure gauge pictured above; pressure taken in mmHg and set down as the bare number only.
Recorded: 2
